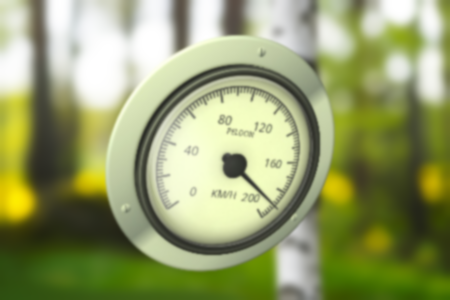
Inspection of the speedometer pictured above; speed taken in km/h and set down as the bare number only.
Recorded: 190
